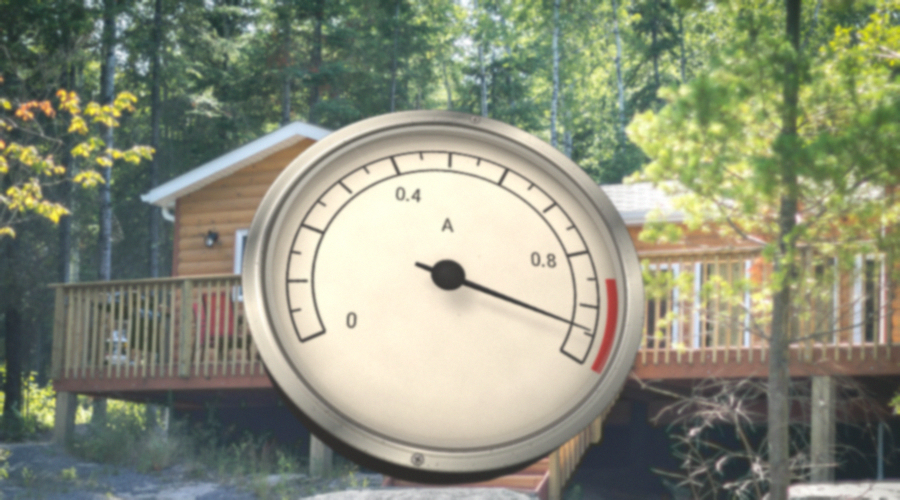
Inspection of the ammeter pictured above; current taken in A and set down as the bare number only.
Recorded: 0.95
